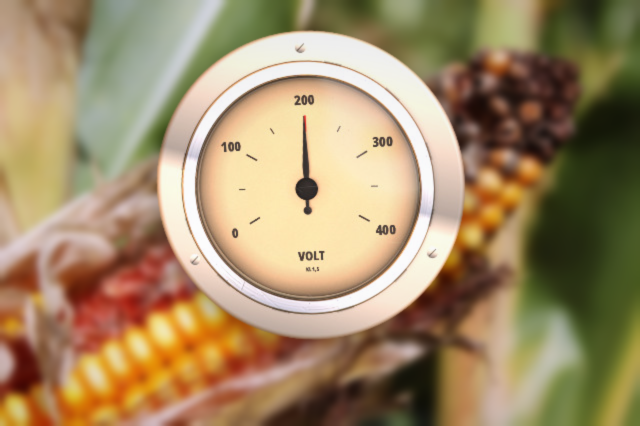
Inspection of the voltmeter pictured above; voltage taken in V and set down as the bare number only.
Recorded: 200
